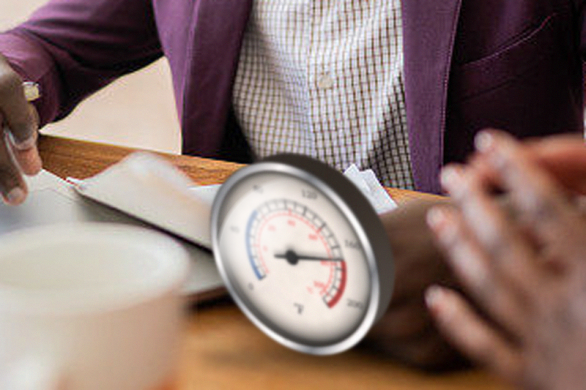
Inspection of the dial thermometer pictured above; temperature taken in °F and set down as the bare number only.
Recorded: 170
